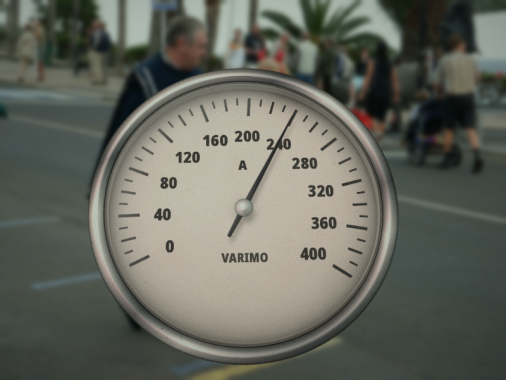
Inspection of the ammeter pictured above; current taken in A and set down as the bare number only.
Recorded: 240
